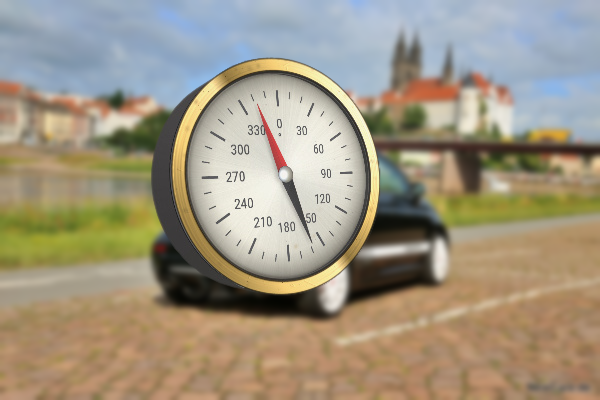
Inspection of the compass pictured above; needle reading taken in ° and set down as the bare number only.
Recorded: 340
